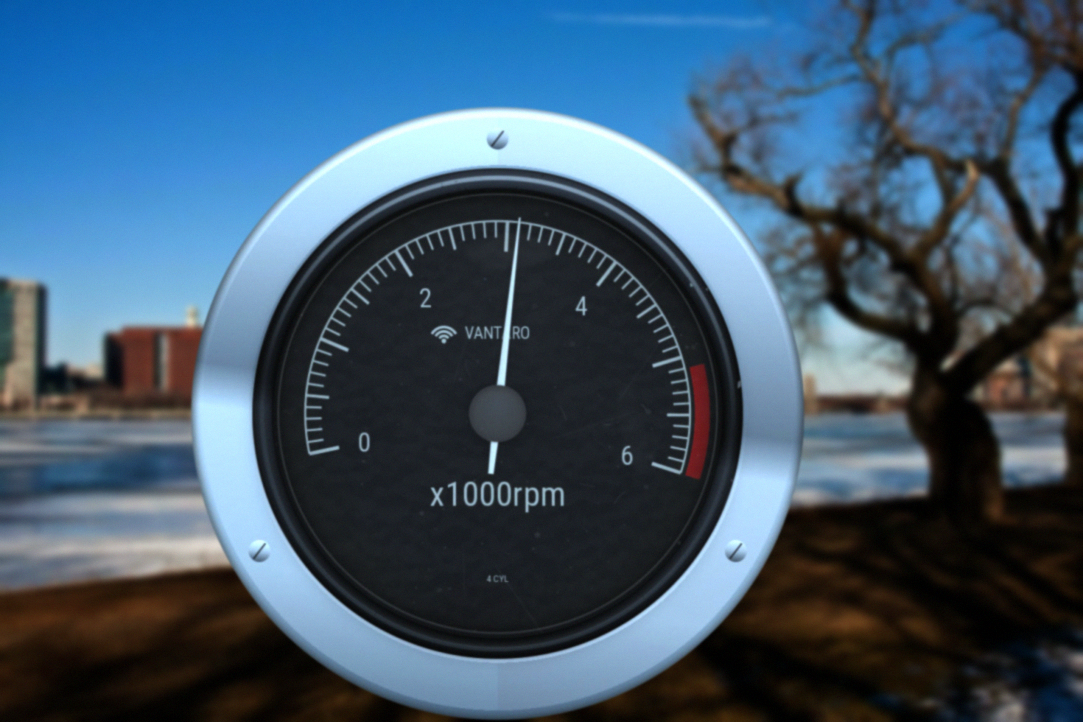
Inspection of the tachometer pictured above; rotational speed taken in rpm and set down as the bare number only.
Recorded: 3100
